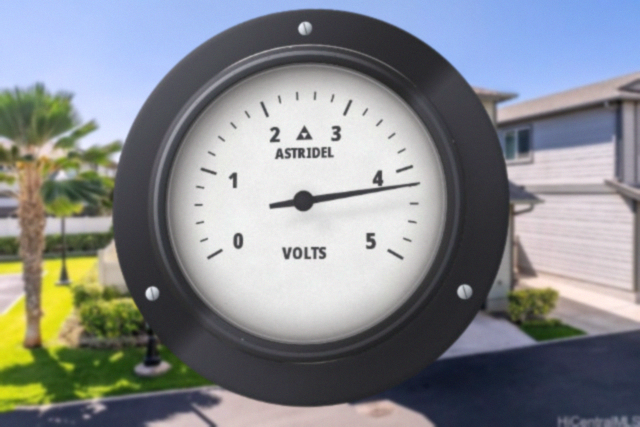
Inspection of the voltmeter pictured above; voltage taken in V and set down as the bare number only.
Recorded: 4.2
